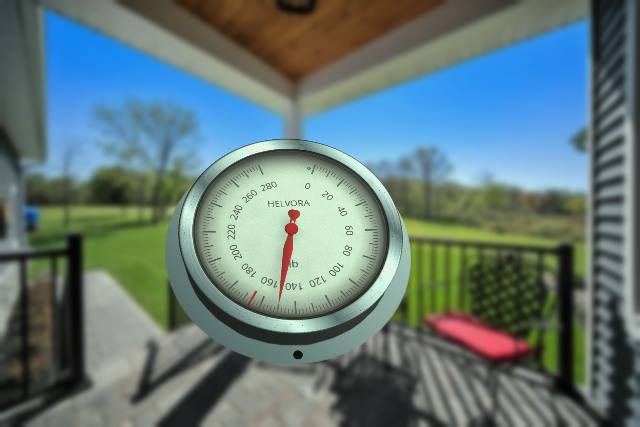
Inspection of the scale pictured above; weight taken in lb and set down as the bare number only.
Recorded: 150
